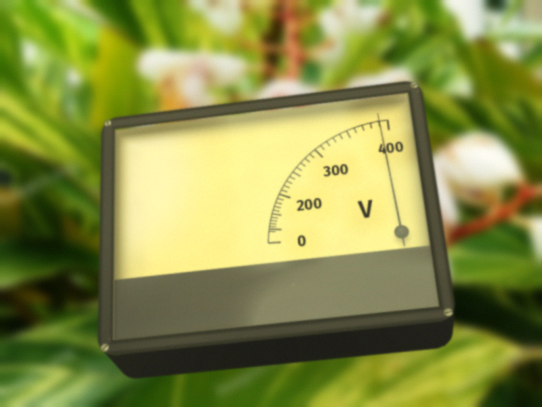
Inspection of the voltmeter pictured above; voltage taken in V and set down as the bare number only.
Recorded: 390
